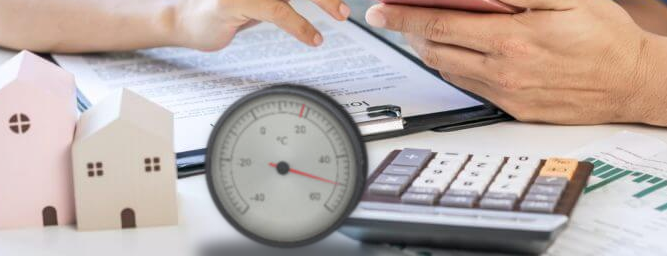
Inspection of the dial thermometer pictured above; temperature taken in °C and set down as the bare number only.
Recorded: 50
